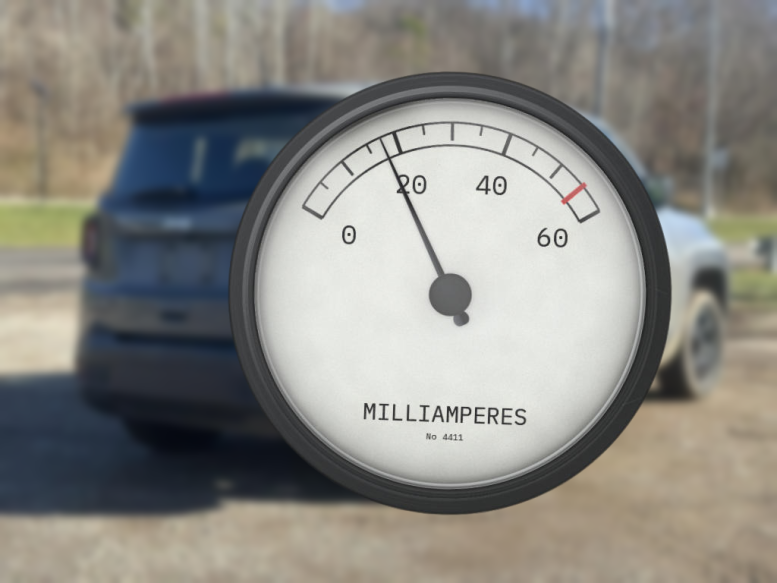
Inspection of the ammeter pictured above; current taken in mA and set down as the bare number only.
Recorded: 17.5
